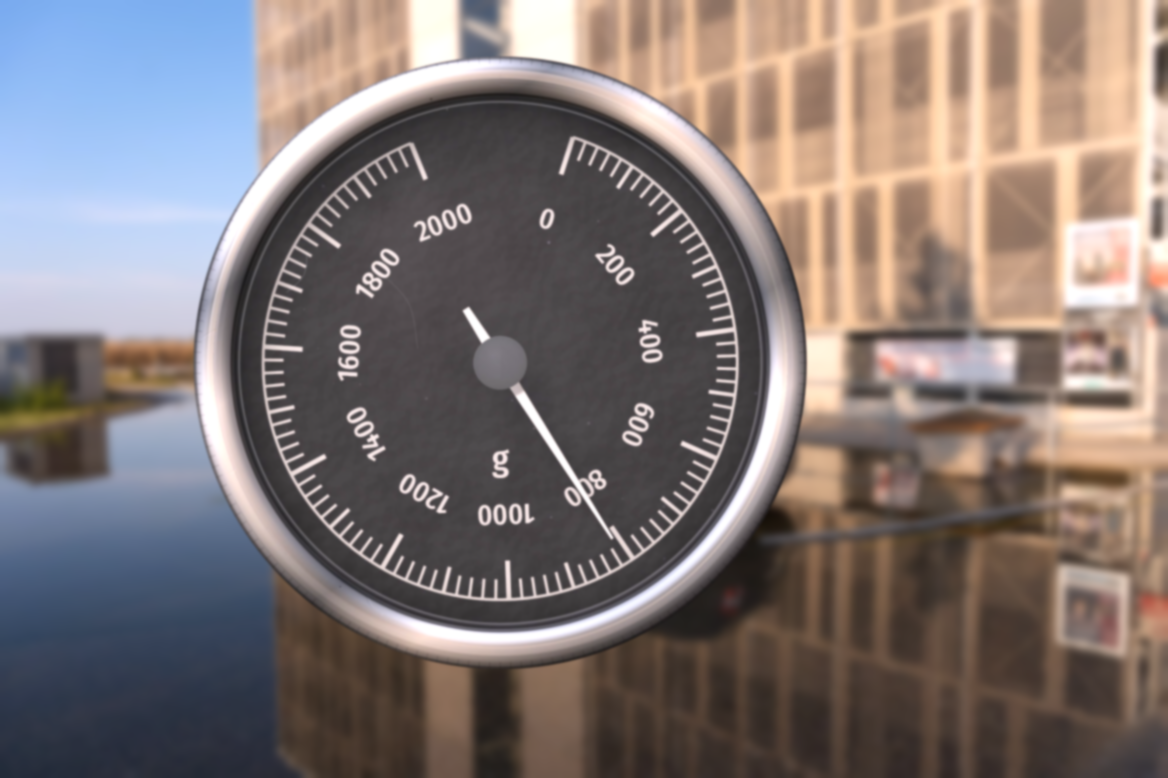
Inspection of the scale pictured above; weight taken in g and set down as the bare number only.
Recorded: 810
